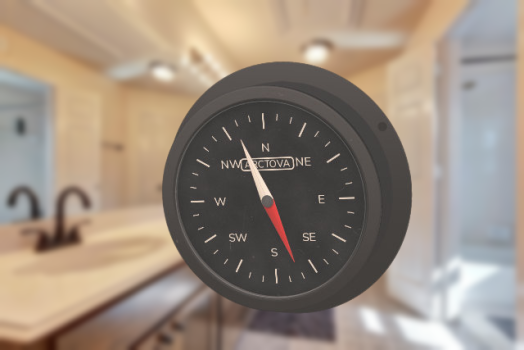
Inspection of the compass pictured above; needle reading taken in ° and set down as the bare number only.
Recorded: 160
